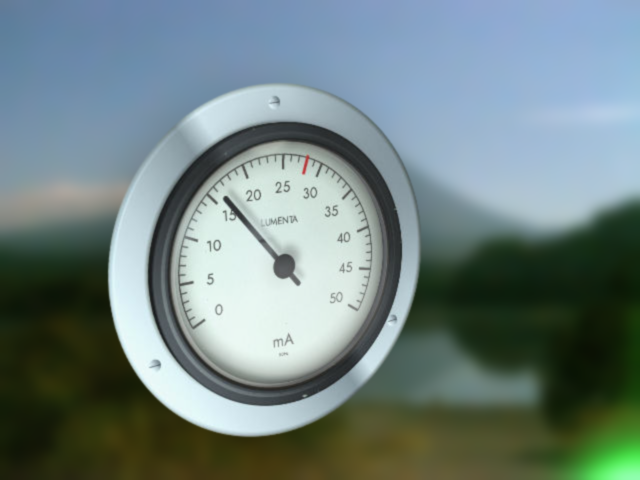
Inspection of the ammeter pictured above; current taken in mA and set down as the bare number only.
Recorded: 16
